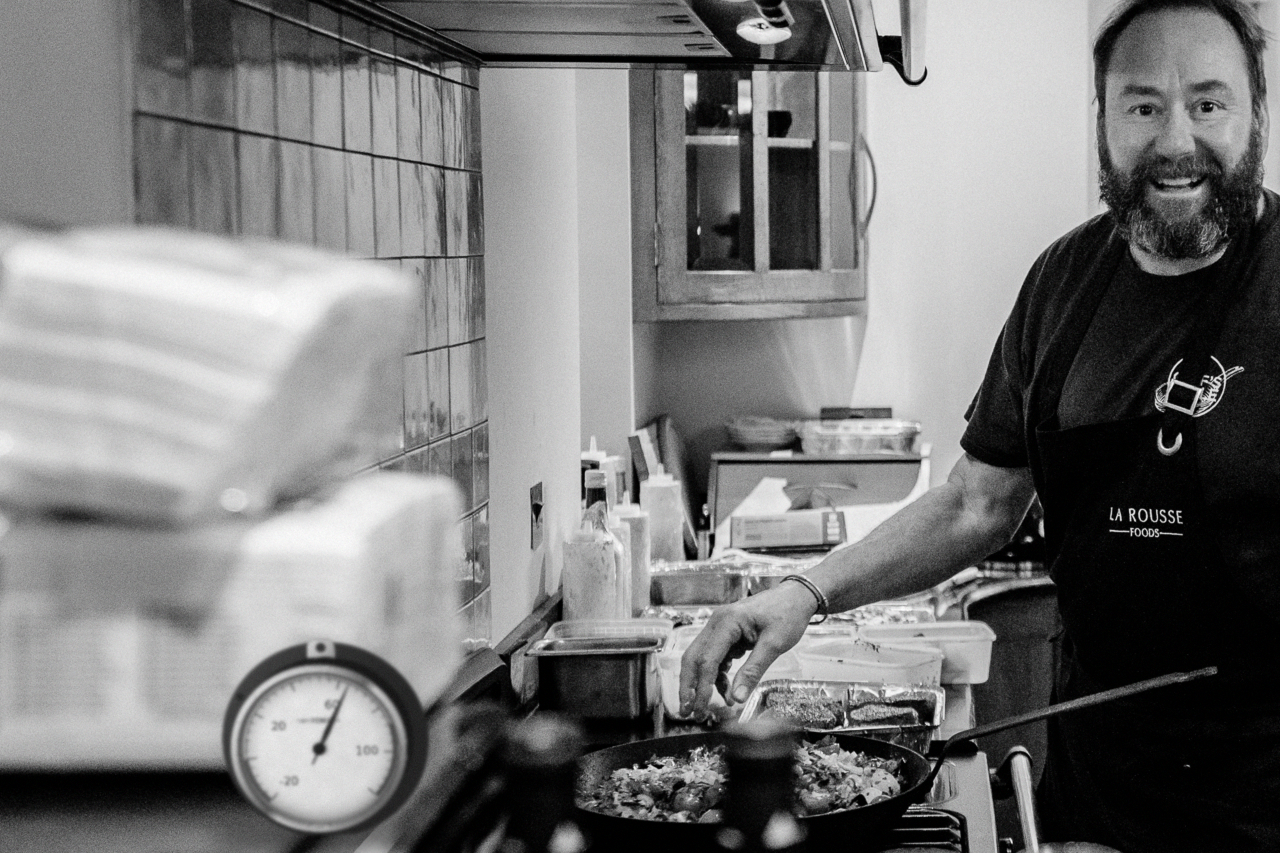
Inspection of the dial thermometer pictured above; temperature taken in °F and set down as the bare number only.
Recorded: 64
